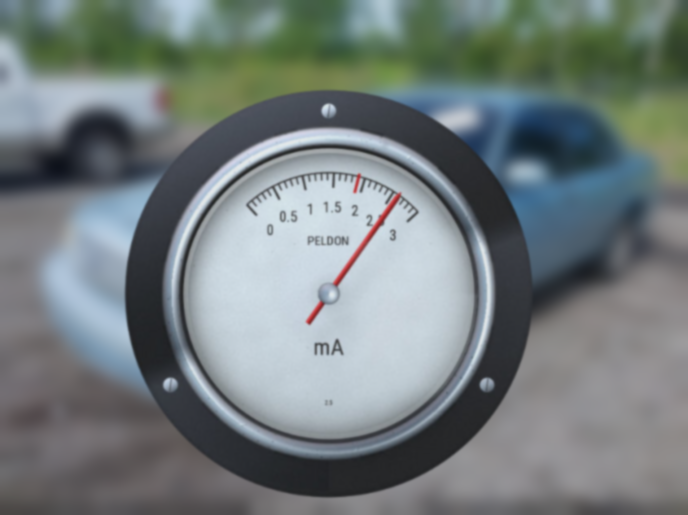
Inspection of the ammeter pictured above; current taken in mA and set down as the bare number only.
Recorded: 2.6
